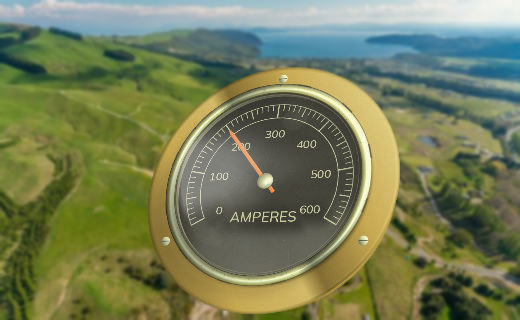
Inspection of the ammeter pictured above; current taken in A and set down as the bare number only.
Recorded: 200
